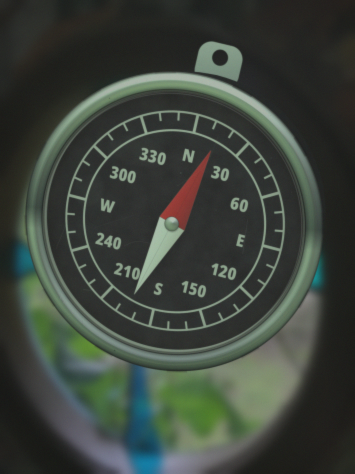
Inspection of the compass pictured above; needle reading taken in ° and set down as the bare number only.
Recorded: 15
